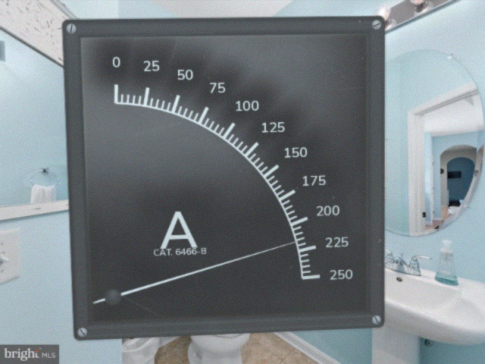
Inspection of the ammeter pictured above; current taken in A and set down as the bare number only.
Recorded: 215
